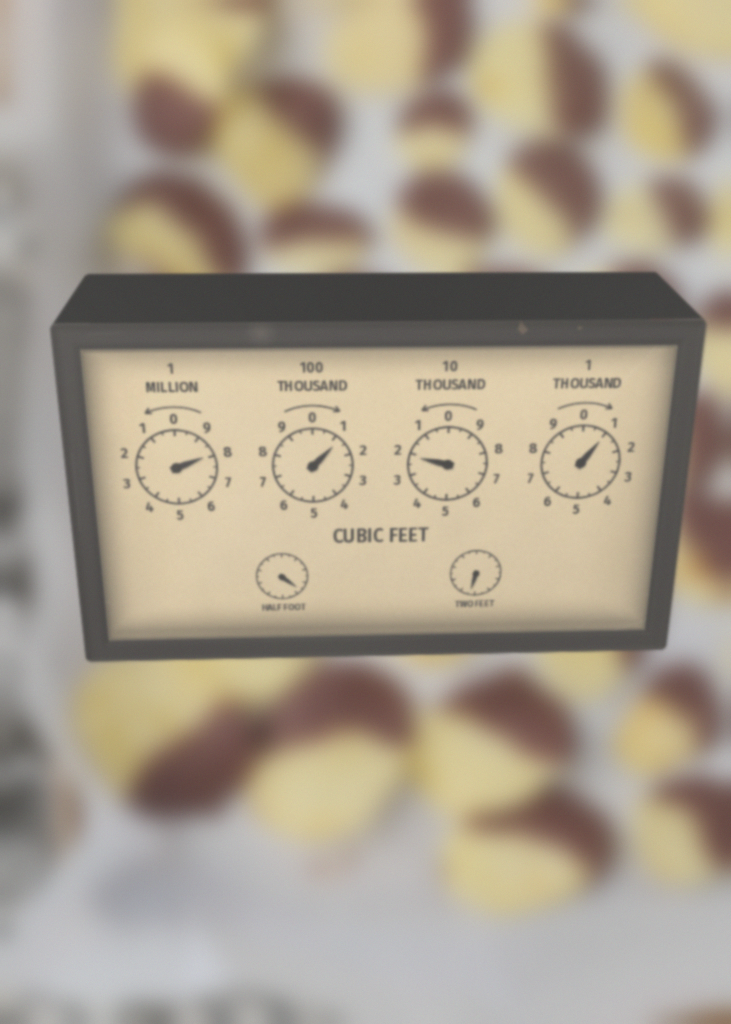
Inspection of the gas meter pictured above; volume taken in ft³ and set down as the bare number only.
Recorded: 812100
